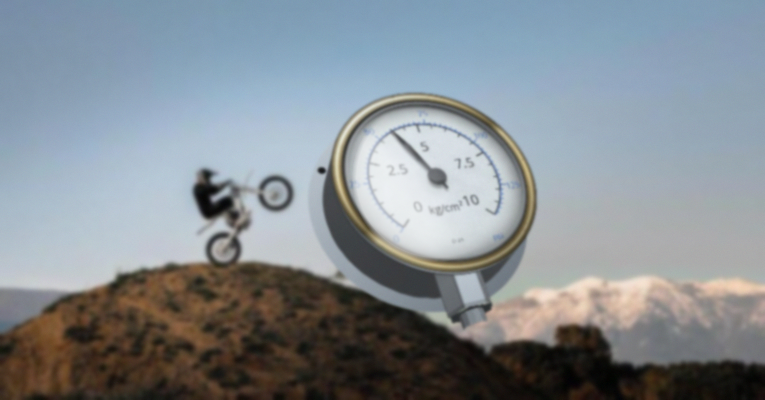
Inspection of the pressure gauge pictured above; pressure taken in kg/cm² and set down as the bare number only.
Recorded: 4
